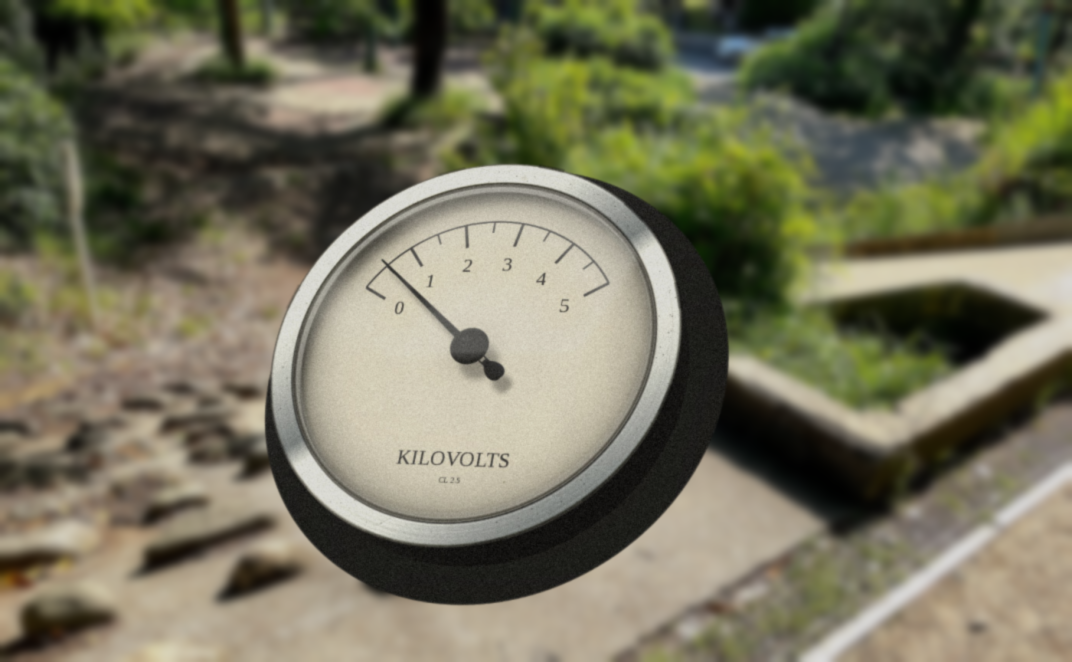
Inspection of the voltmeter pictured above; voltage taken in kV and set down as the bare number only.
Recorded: 0.5
